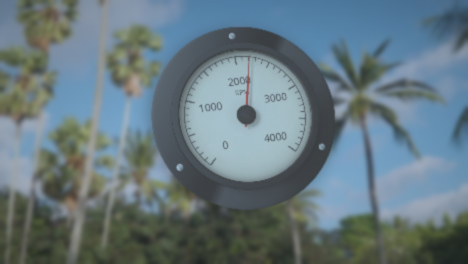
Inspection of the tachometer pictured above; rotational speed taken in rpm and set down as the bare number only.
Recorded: 2200
